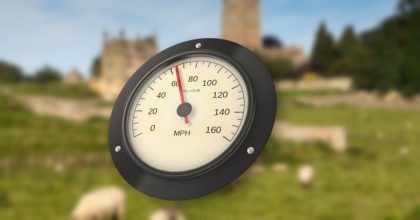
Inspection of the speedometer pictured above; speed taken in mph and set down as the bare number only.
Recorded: 65
